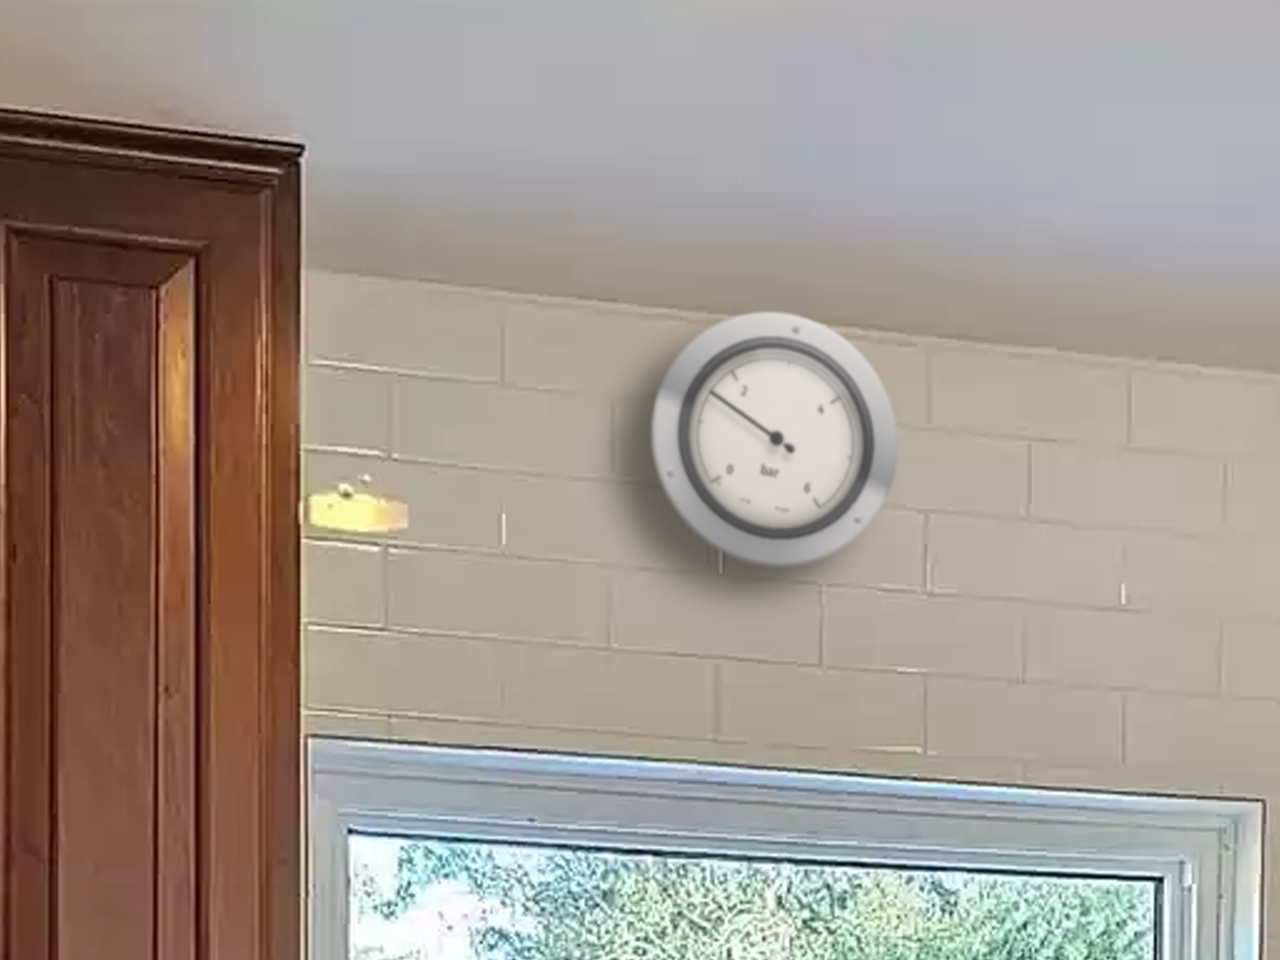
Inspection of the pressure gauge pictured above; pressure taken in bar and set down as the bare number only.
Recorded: 1.5
